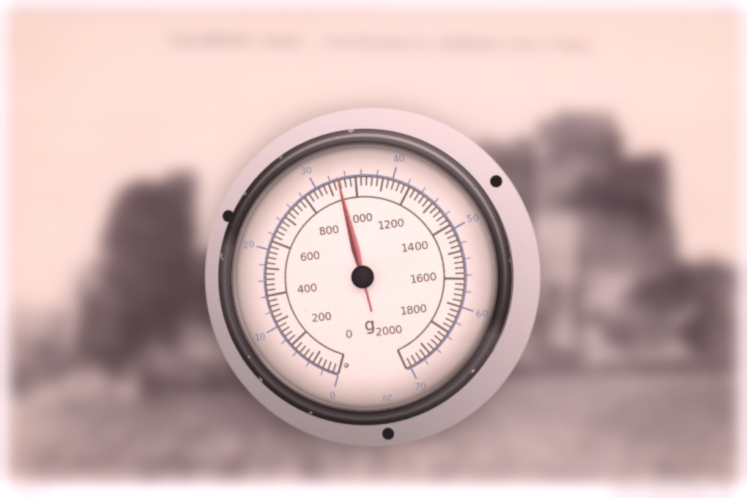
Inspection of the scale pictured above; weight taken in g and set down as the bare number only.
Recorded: 940
